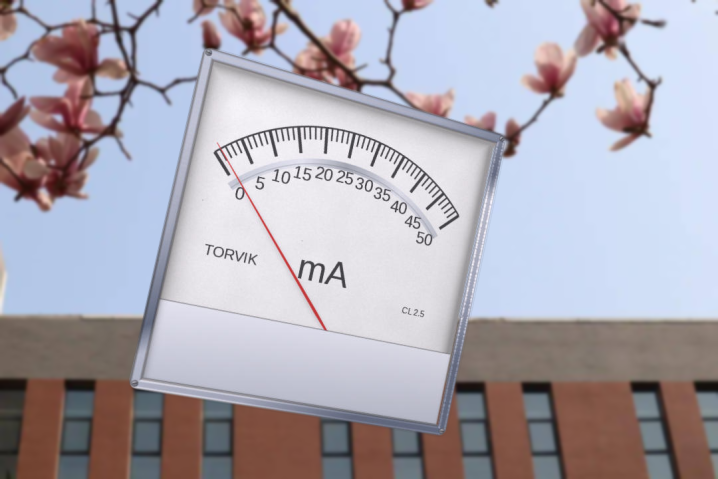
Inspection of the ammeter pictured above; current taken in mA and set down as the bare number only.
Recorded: 1
